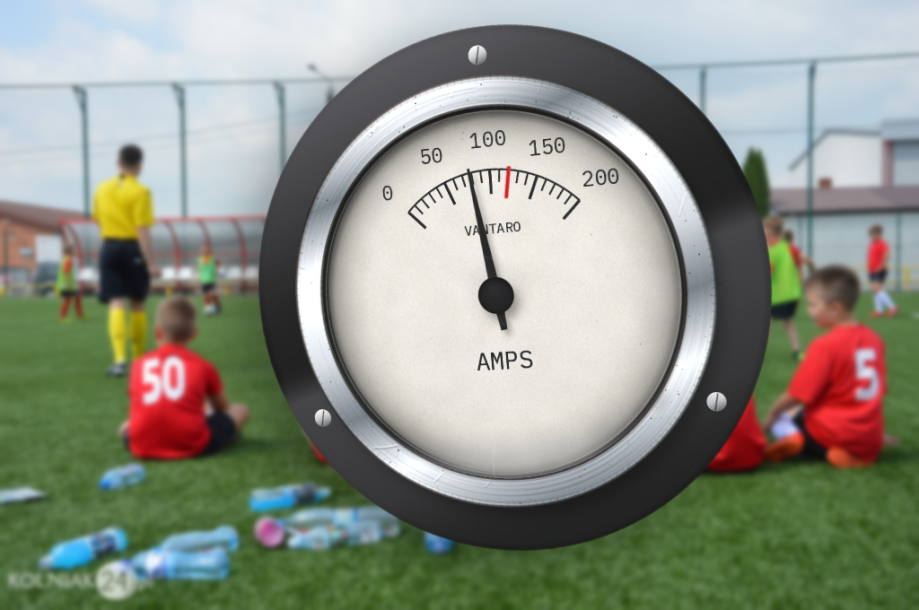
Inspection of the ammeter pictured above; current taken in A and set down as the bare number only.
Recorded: 80
